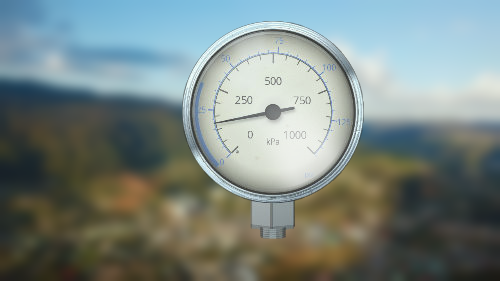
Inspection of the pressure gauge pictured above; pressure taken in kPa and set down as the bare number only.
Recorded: 125
